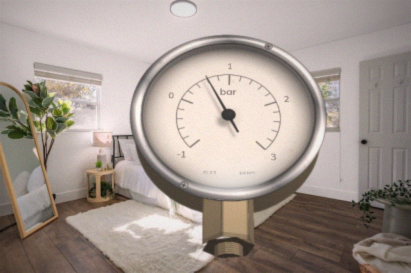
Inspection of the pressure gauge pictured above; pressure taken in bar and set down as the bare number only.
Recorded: 0.6
